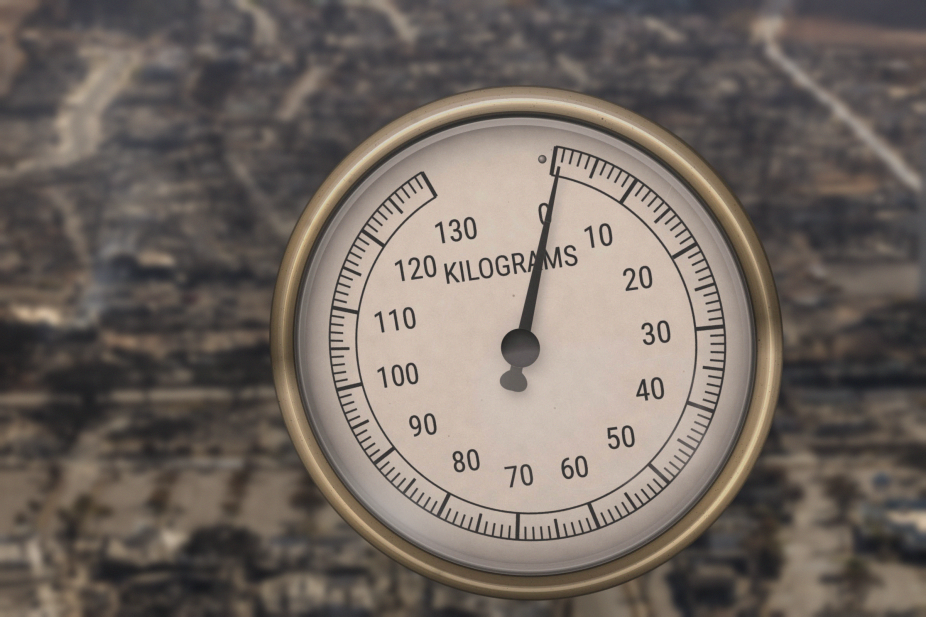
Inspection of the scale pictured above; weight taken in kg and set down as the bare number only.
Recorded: 1
